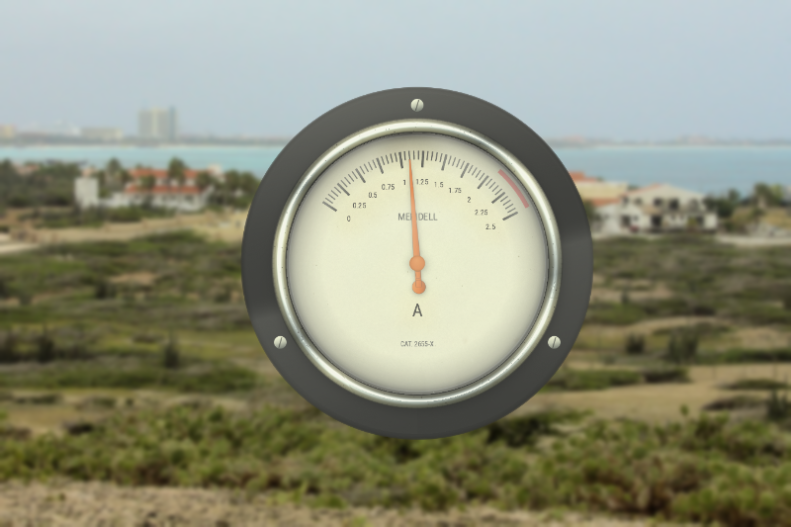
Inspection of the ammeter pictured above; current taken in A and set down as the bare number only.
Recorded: 1.1
